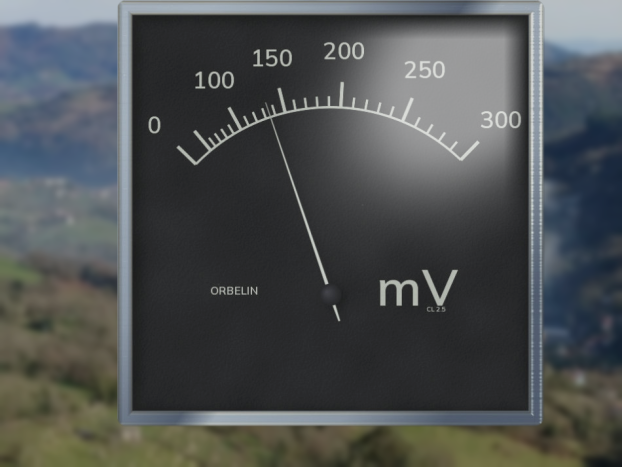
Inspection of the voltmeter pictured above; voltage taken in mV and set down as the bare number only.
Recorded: 135
